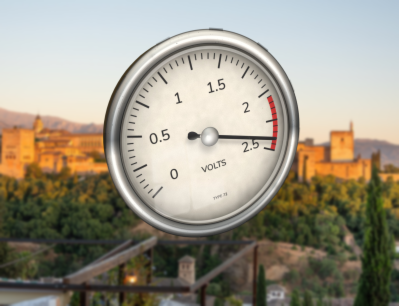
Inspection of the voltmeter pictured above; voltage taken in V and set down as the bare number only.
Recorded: 2.4
